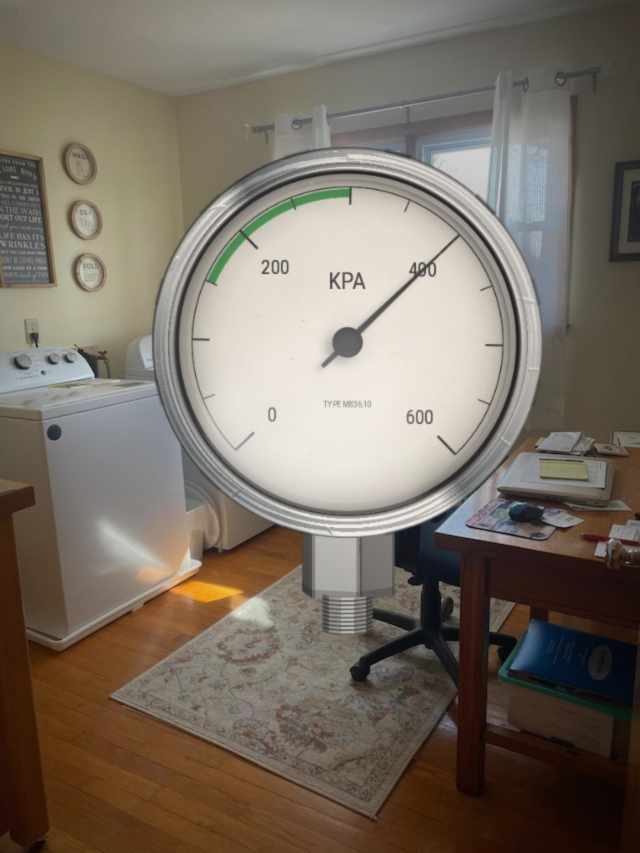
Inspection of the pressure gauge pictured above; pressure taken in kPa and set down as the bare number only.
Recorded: 400
